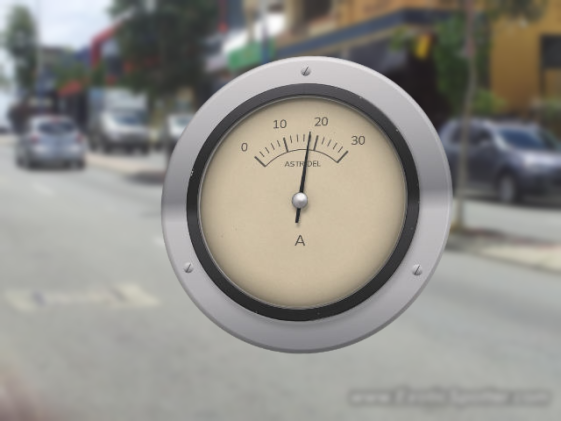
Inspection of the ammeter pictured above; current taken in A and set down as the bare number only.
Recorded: 18
